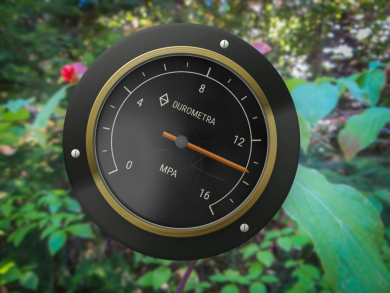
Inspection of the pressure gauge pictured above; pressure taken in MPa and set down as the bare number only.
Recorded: 13.5
